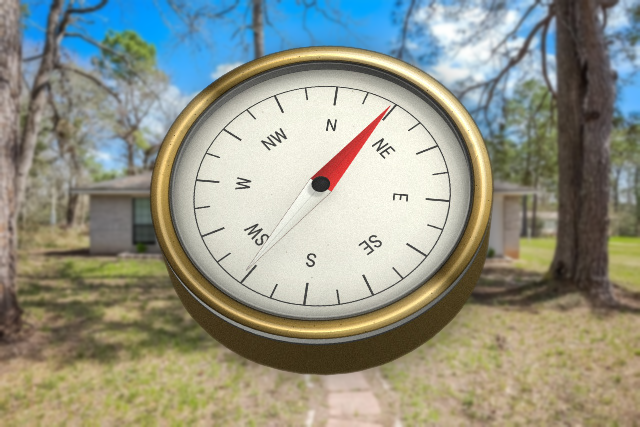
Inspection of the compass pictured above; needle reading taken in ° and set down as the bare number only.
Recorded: 30
